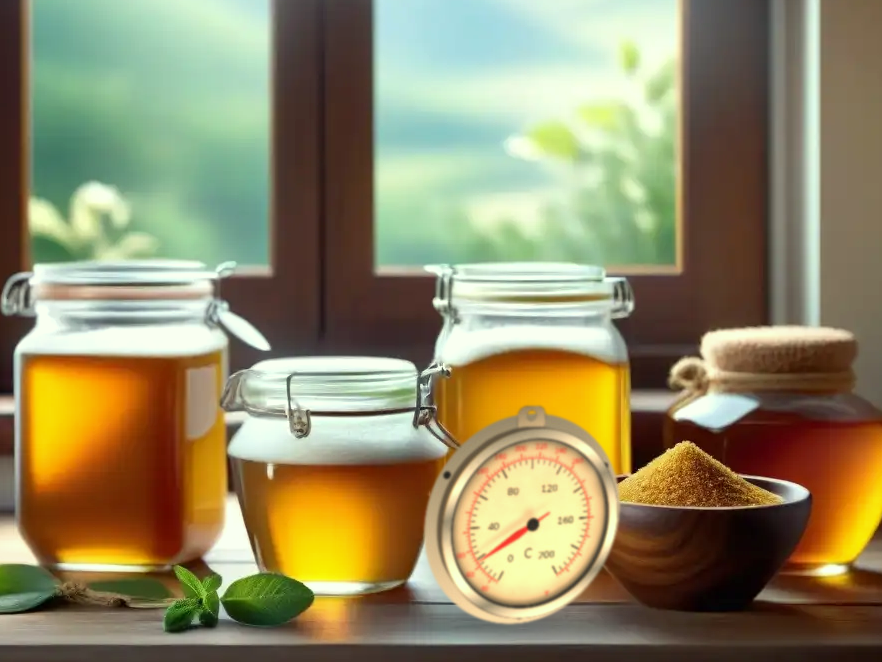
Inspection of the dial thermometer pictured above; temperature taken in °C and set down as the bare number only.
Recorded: 20
